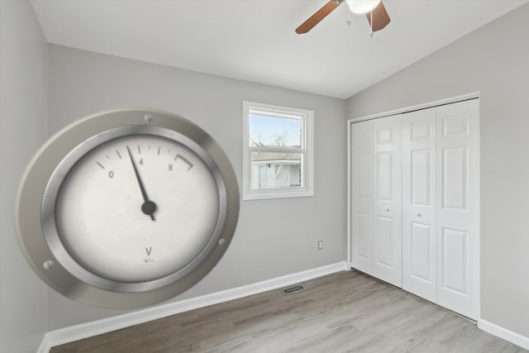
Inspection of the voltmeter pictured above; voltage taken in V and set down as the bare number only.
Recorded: 3
